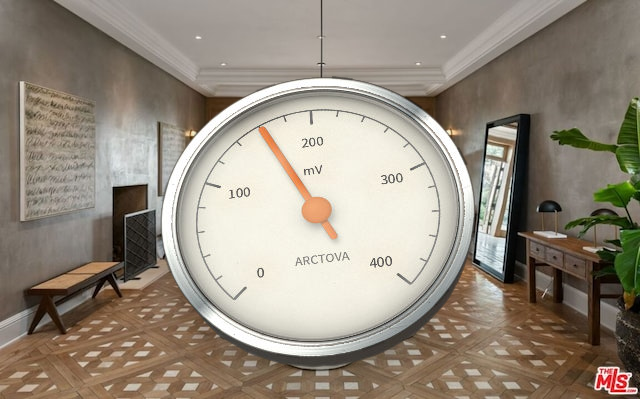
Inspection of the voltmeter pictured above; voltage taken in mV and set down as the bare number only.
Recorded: 160
